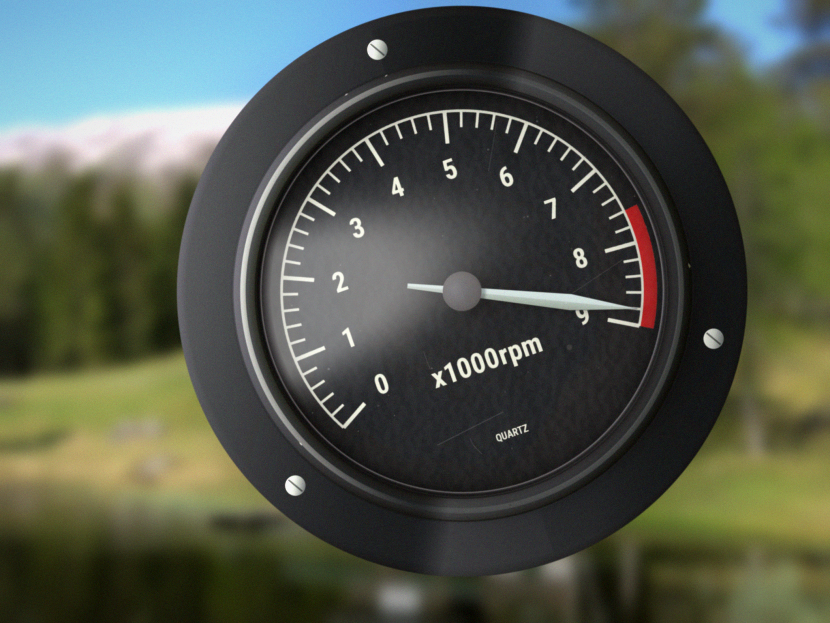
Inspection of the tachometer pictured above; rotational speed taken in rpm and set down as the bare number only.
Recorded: 8800
